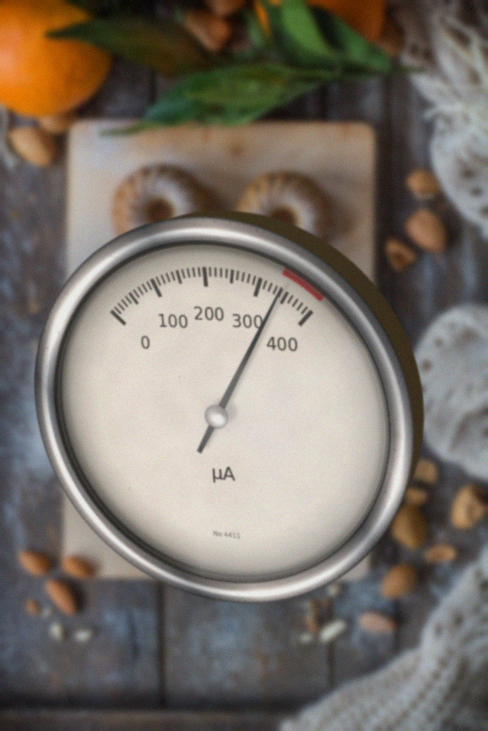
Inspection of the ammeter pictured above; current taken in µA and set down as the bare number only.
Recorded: 340
